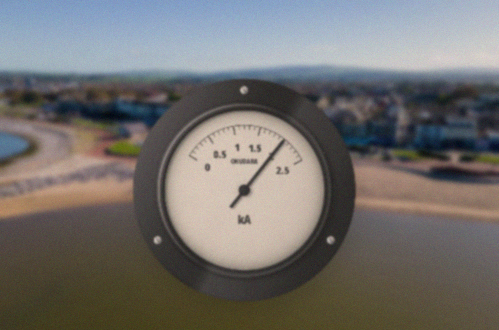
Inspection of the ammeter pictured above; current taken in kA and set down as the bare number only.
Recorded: 2
